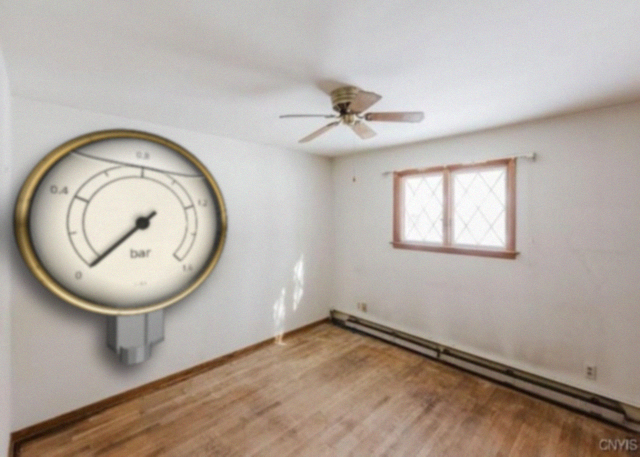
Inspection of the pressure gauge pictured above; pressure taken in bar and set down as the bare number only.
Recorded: 0
